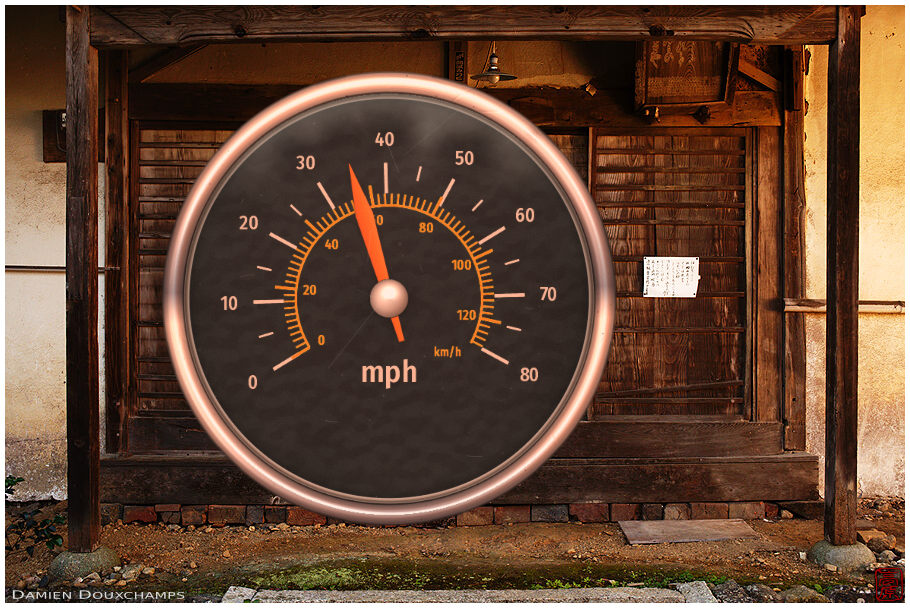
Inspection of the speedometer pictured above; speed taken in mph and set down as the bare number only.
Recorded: 35
